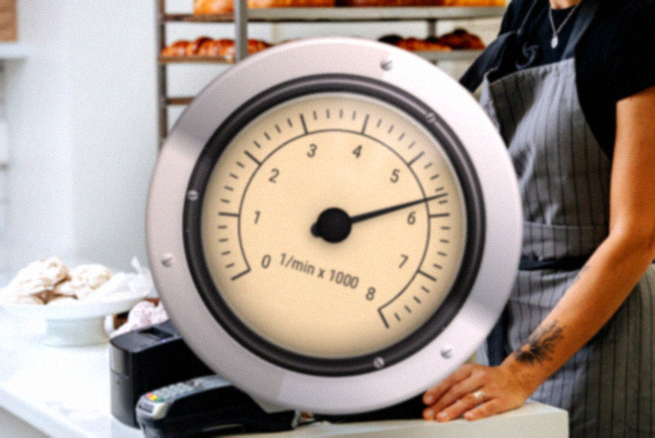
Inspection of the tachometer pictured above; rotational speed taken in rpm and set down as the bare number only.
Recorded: 5700
